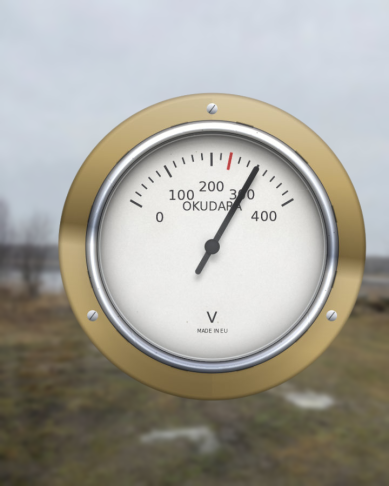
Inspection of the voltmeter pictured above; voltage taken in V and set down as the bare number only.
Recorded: 300
